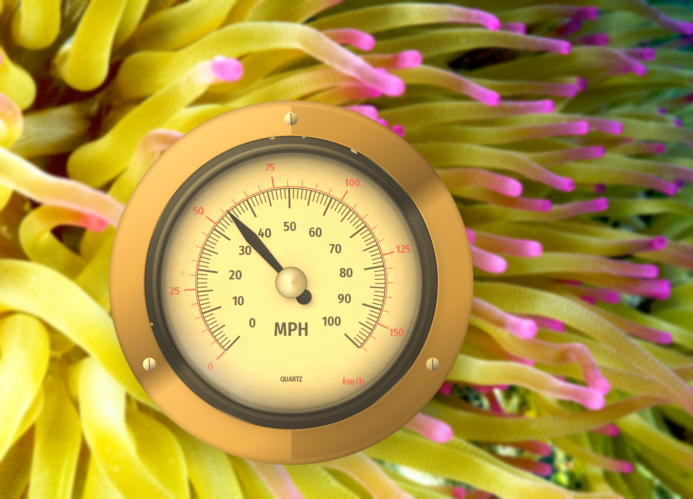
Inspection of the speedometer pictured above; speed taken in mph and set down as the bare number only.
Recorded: 35
